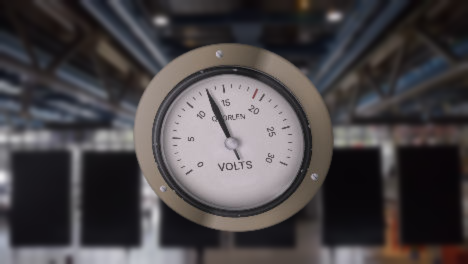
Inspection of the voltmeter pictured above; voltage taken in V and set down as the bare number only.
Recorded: 13
